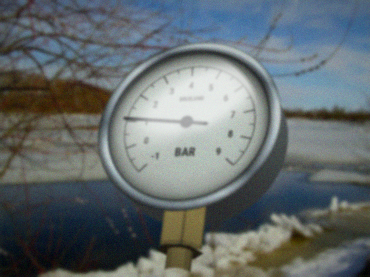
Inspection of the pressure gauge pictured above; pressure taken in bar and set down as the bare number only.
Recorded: 1
